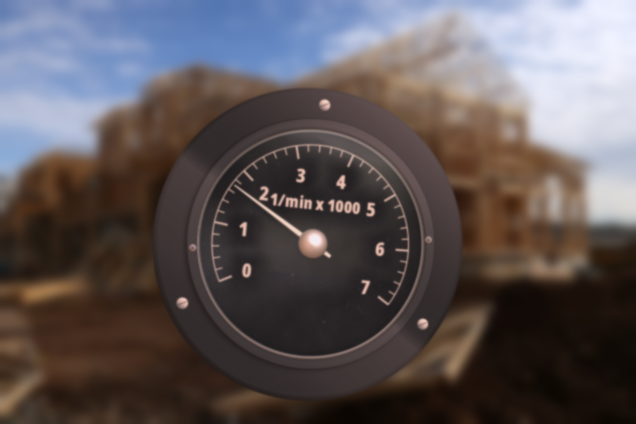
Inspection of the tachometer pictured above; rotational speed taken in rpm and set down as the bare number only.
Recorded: 1700
